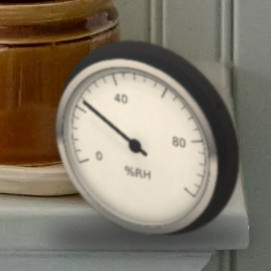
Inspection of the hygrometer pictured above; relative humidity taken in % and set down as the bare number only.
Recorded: 24
